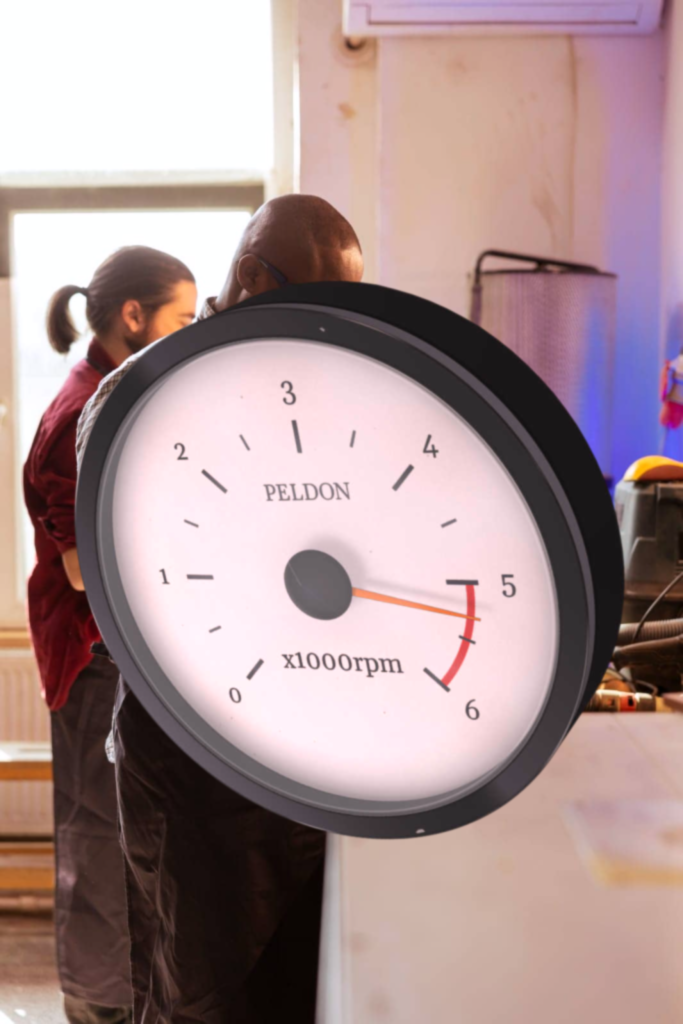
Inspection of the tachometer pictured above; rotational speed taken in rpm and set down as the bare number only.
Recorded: 5250
